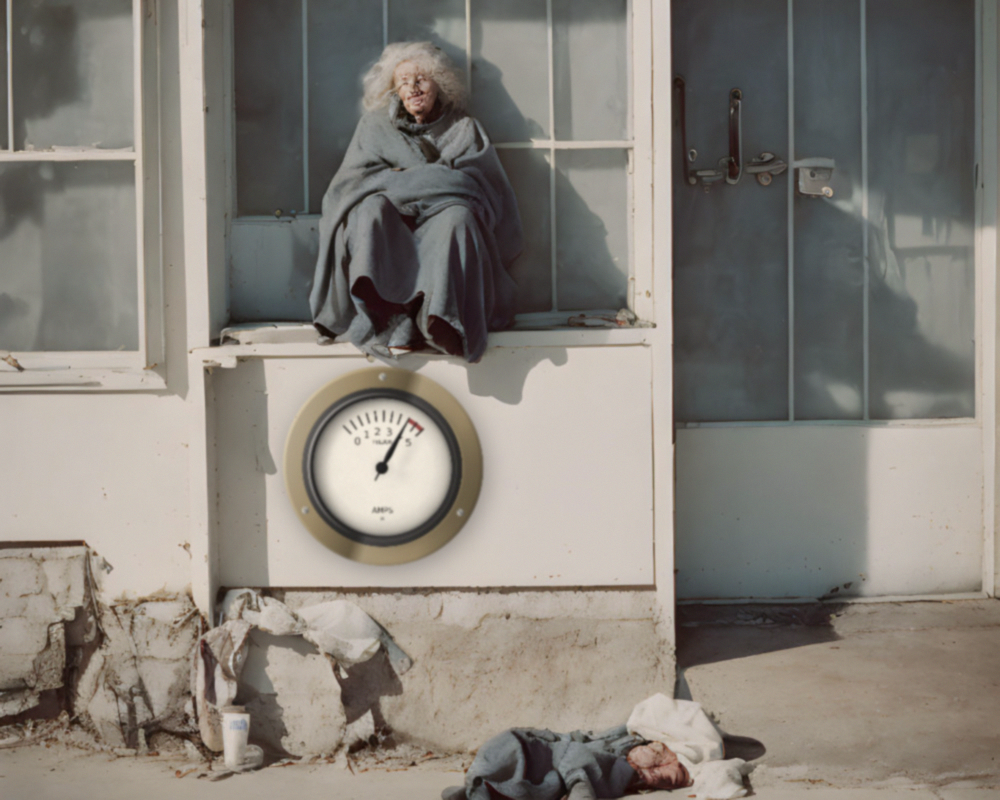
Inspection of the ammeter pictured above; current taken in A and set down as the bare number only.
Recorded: 4
